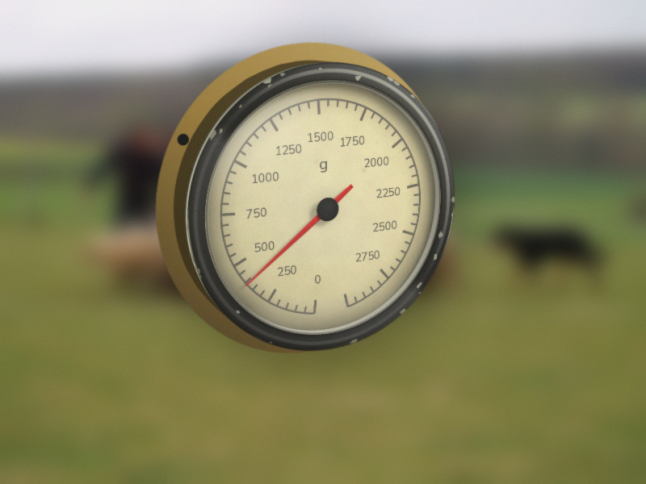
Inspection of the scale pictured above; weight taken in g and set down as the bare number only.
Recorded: 400
